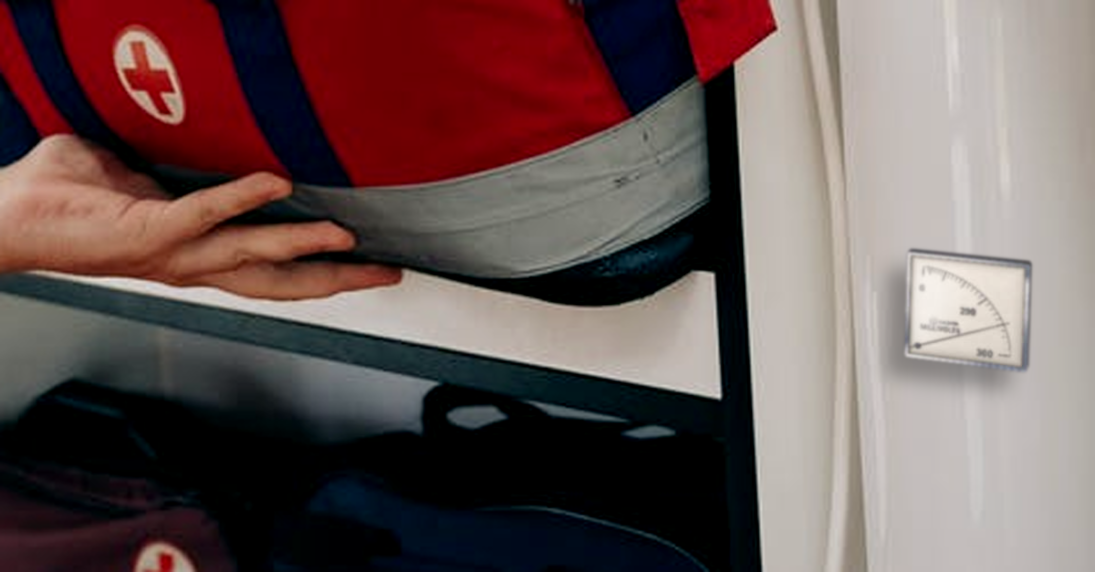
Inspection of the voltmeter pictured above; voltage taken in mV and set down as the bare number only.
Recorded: 250
